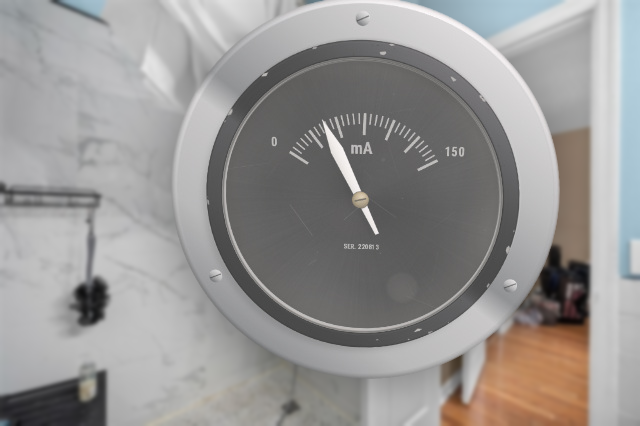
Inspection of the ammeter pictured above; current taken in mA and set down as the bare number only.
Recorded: 40
